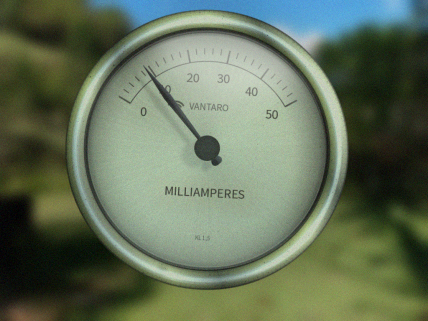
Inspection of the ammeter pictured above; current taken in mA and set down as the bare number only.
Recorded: 9
